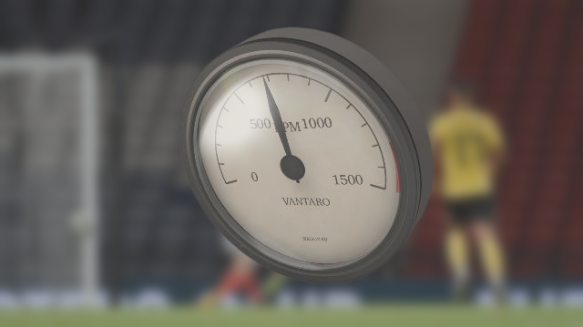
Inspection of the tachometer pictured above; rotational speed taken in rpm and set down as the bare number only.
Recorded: 700
